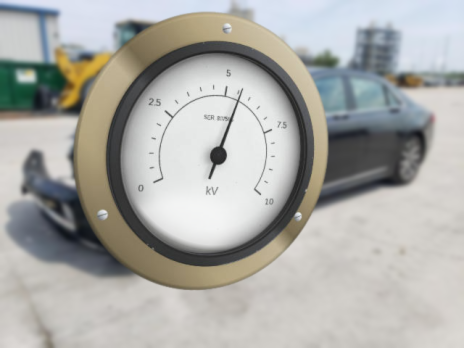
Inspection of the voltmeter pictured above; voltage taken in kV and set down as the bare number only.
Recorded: 5.5
